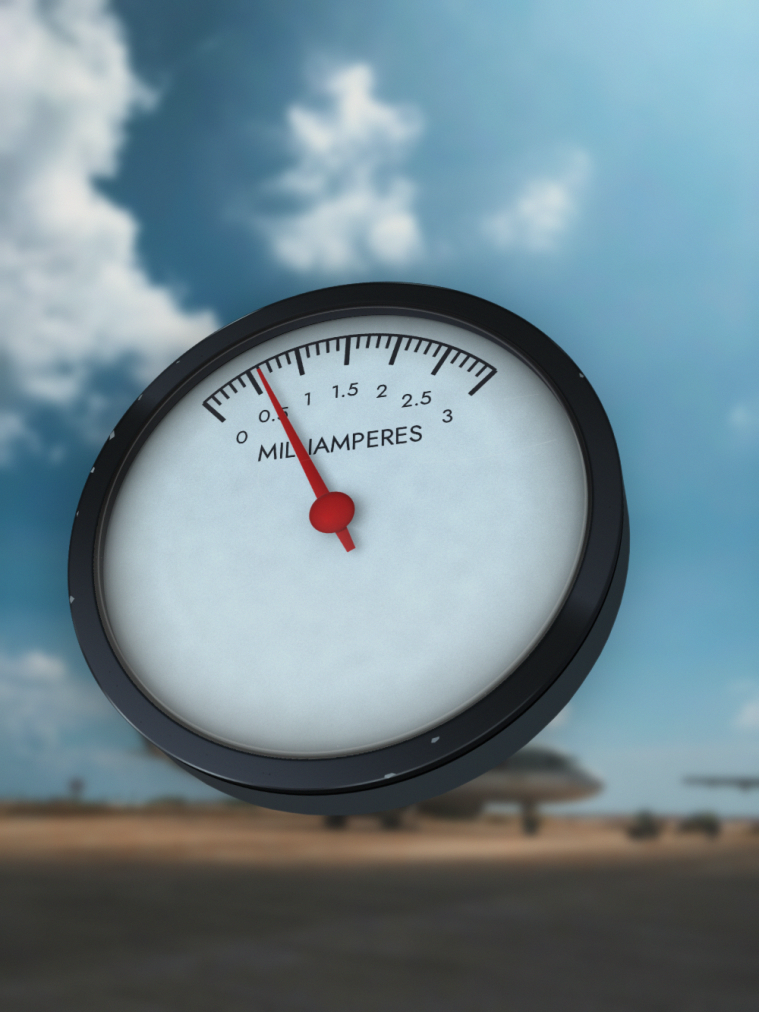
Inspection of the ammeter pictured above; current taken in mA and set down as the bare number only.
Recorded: 0.6
